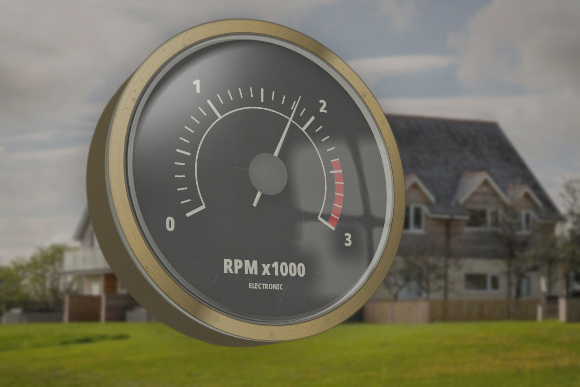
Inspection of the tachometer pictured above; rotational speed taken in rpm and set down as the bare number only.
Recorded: 1800
